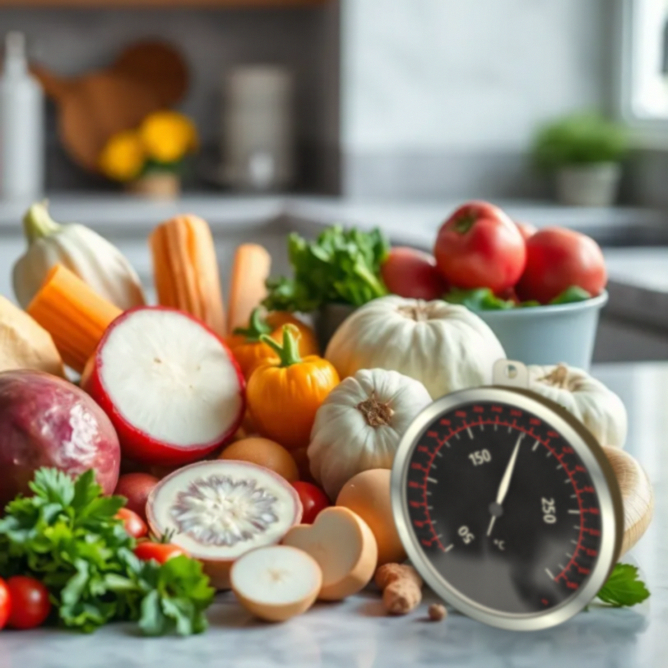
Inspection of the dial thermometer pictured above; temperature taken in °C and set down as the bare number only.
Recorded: 190
